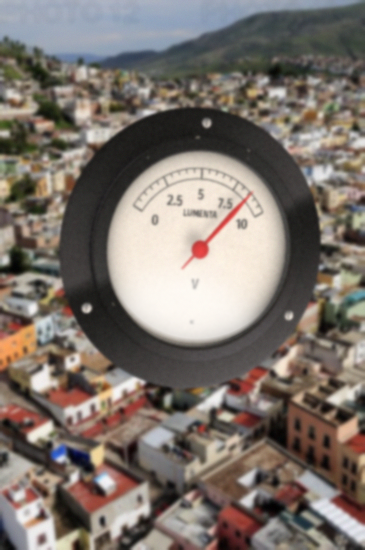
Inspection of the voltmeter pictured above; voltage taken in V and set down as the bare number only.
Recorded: 8.5
